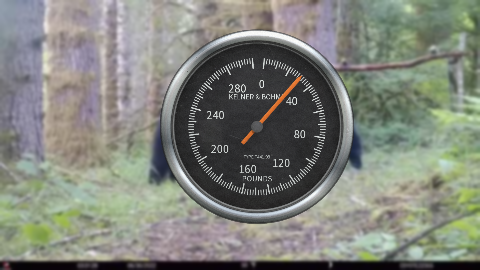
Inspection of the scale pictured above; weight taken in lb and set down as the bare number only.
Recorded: 30
